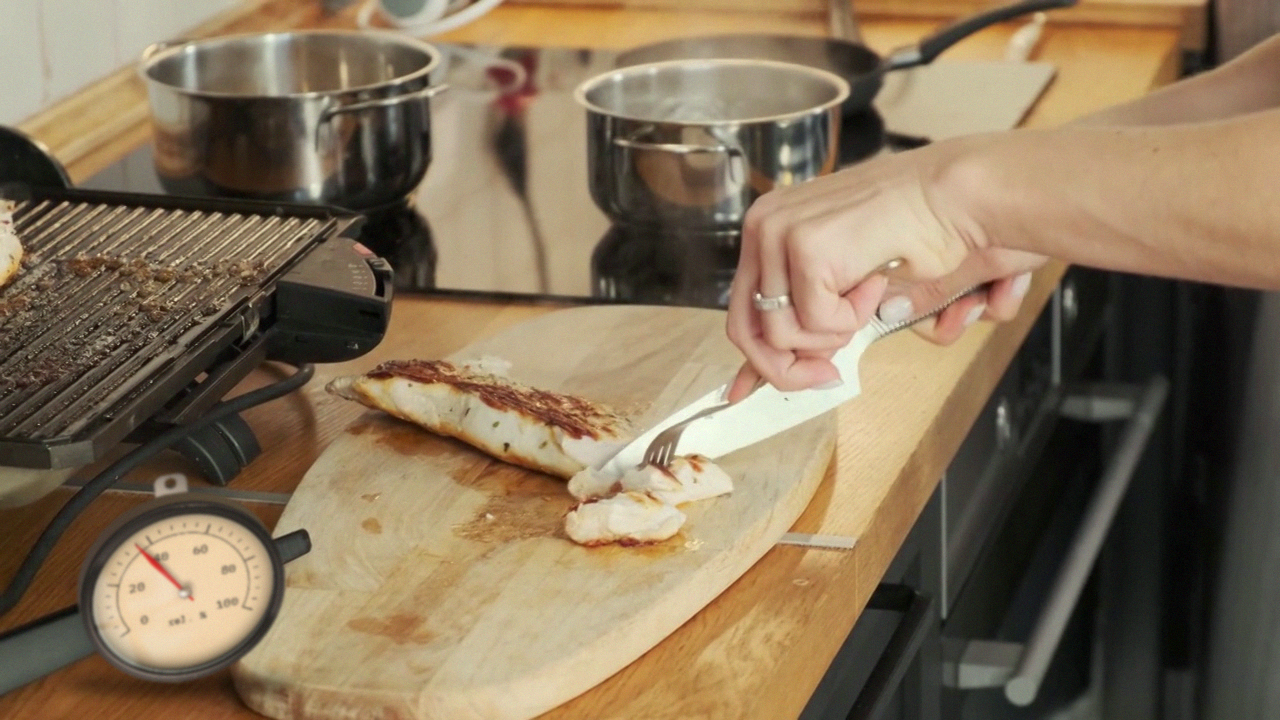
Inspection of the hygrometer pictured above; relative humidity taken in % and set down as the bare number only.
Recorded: 36
